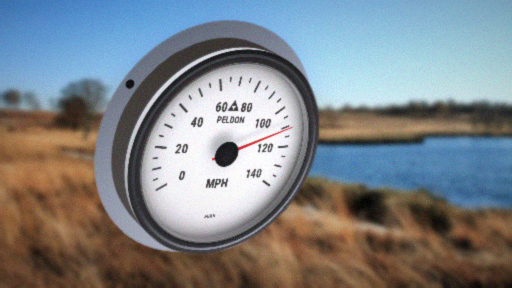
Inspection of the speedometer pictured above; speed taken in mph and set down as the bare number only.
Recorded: 110
